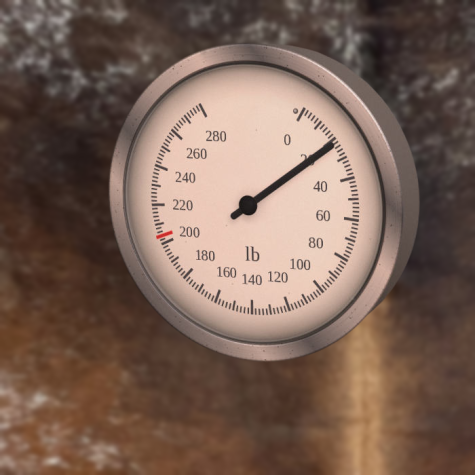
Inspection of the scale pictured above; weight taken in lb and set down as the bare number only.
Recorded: 22
